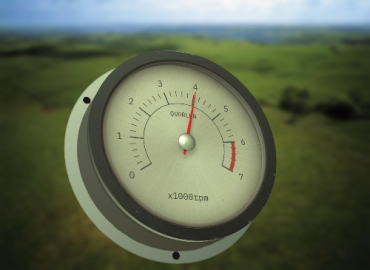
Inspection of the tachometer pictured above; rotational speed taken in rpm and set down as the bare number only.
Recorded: 4000
